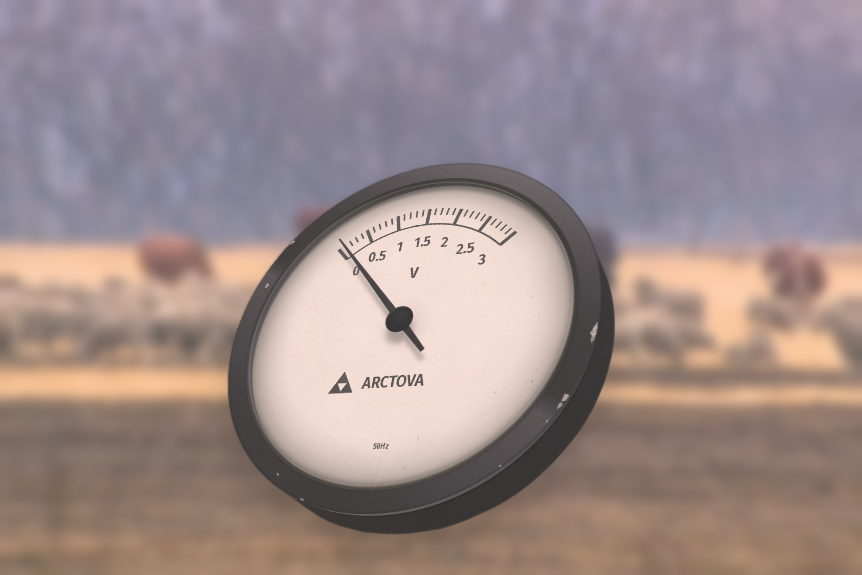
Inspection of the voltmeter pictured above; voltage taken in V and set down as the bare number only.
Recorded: 0.1
